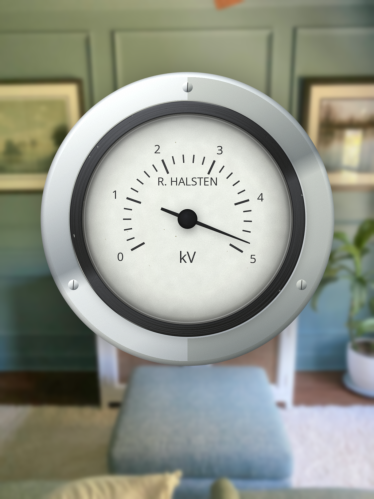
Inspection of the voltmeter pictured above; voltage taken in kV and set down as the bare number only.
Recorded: 4.8
